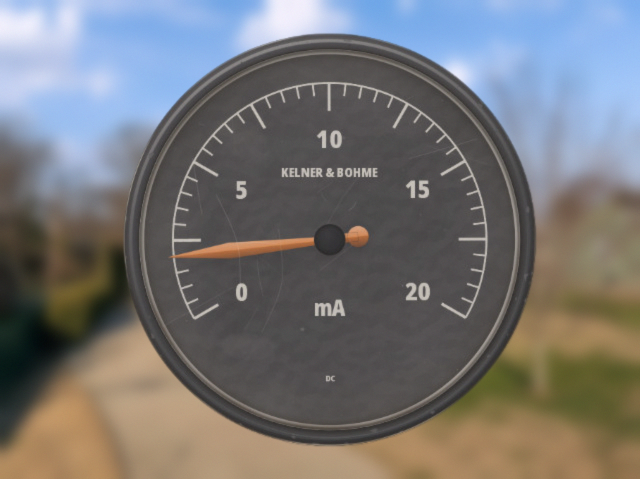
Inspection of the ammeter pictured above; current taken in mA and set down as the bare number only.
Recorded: 2
